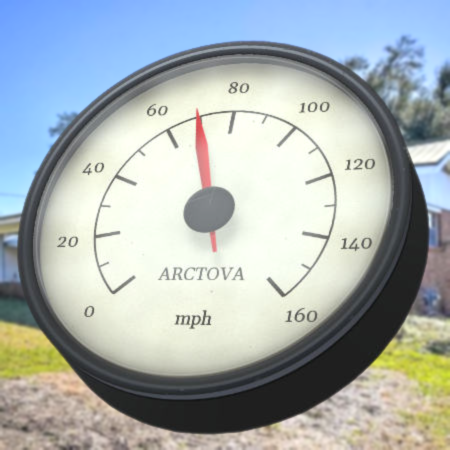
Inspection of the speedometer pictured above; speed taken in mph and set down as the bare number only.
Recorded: 70
